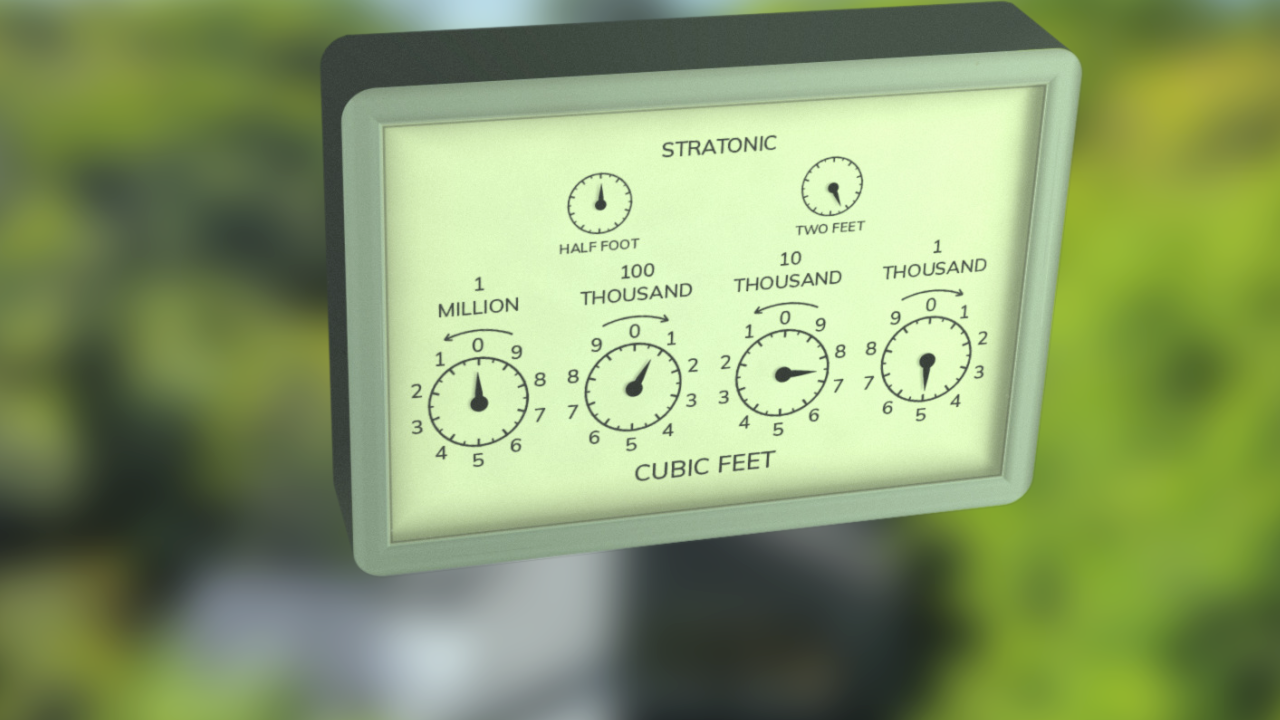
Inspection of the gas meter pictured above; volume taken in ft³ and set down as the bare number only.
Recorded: 7500
